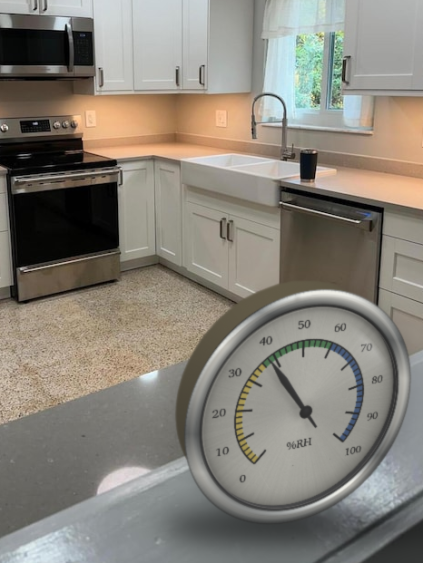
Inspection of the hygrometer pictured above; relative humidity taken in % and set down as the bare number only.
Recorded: 38
